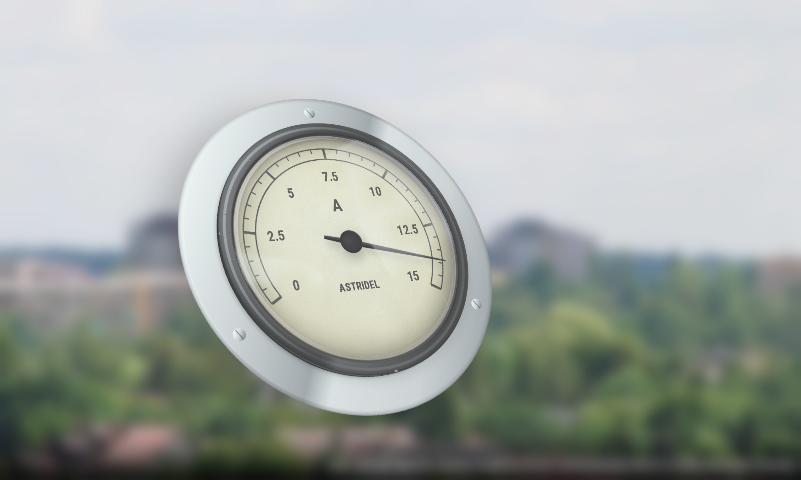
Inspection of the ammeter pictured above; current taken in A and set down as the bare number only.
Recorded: 14
